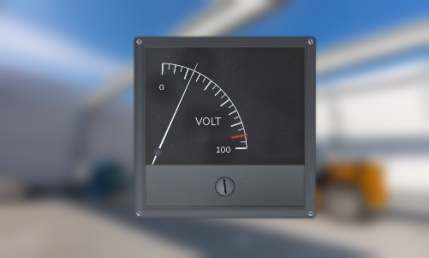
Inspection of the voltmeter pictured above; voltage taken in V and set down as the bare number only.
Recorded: 25
